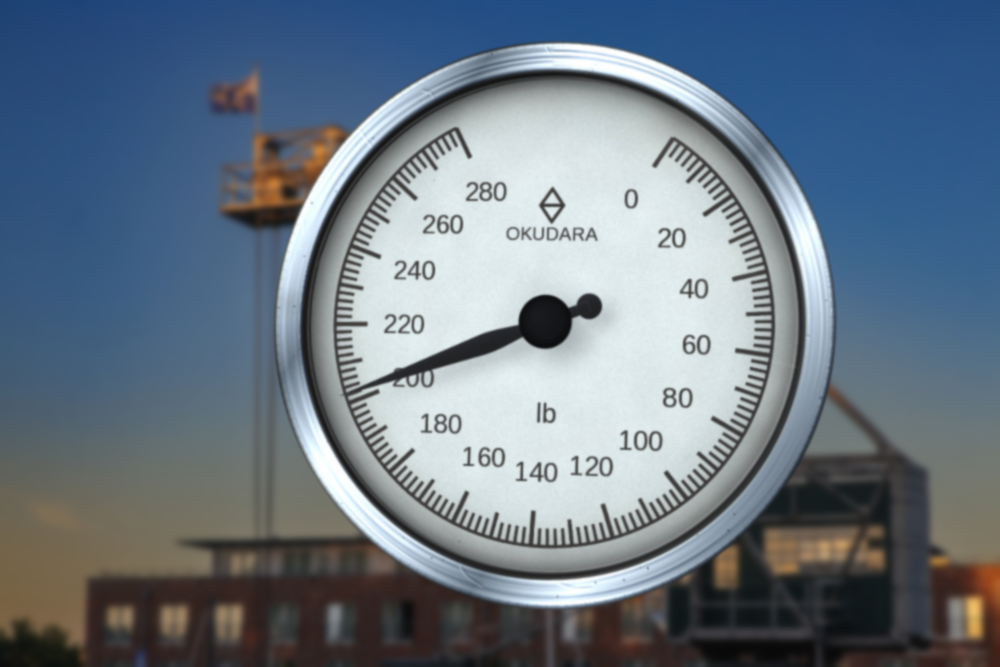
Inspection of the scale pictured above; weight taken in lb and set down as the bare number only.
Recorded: 202
